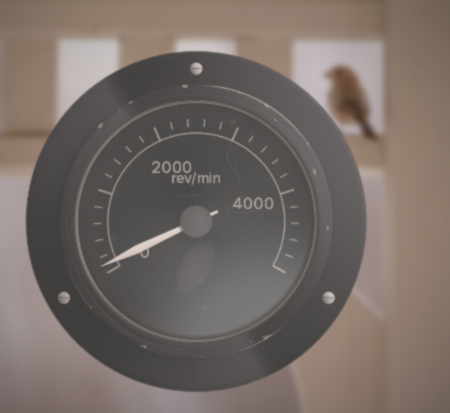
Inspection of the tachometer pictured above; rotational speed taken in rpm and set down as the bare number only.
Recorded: 100
